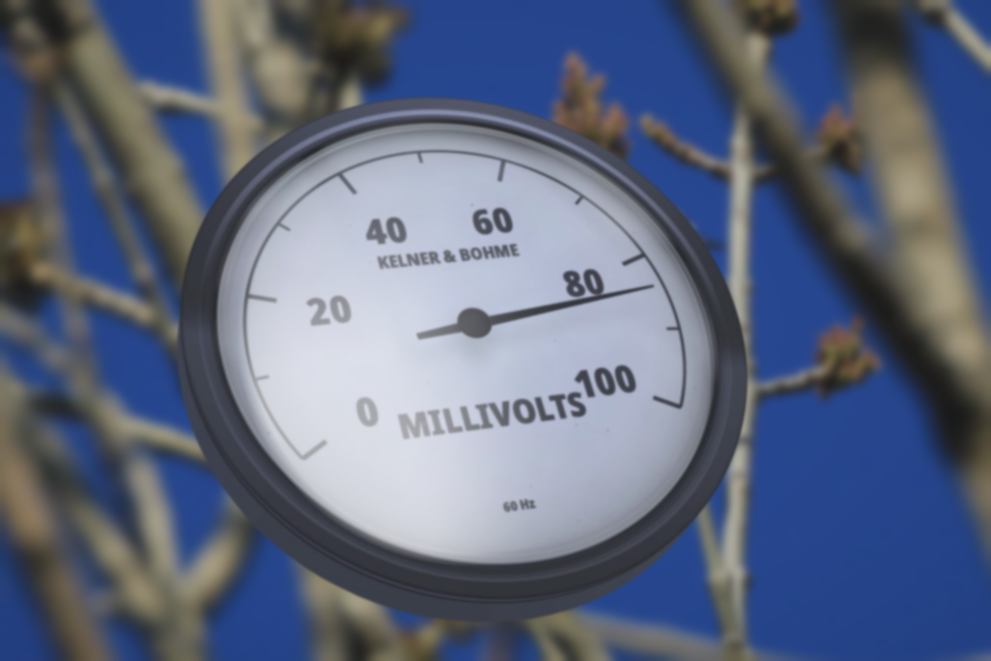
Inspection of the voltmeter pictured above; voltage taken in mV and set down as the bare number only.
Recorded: 85
